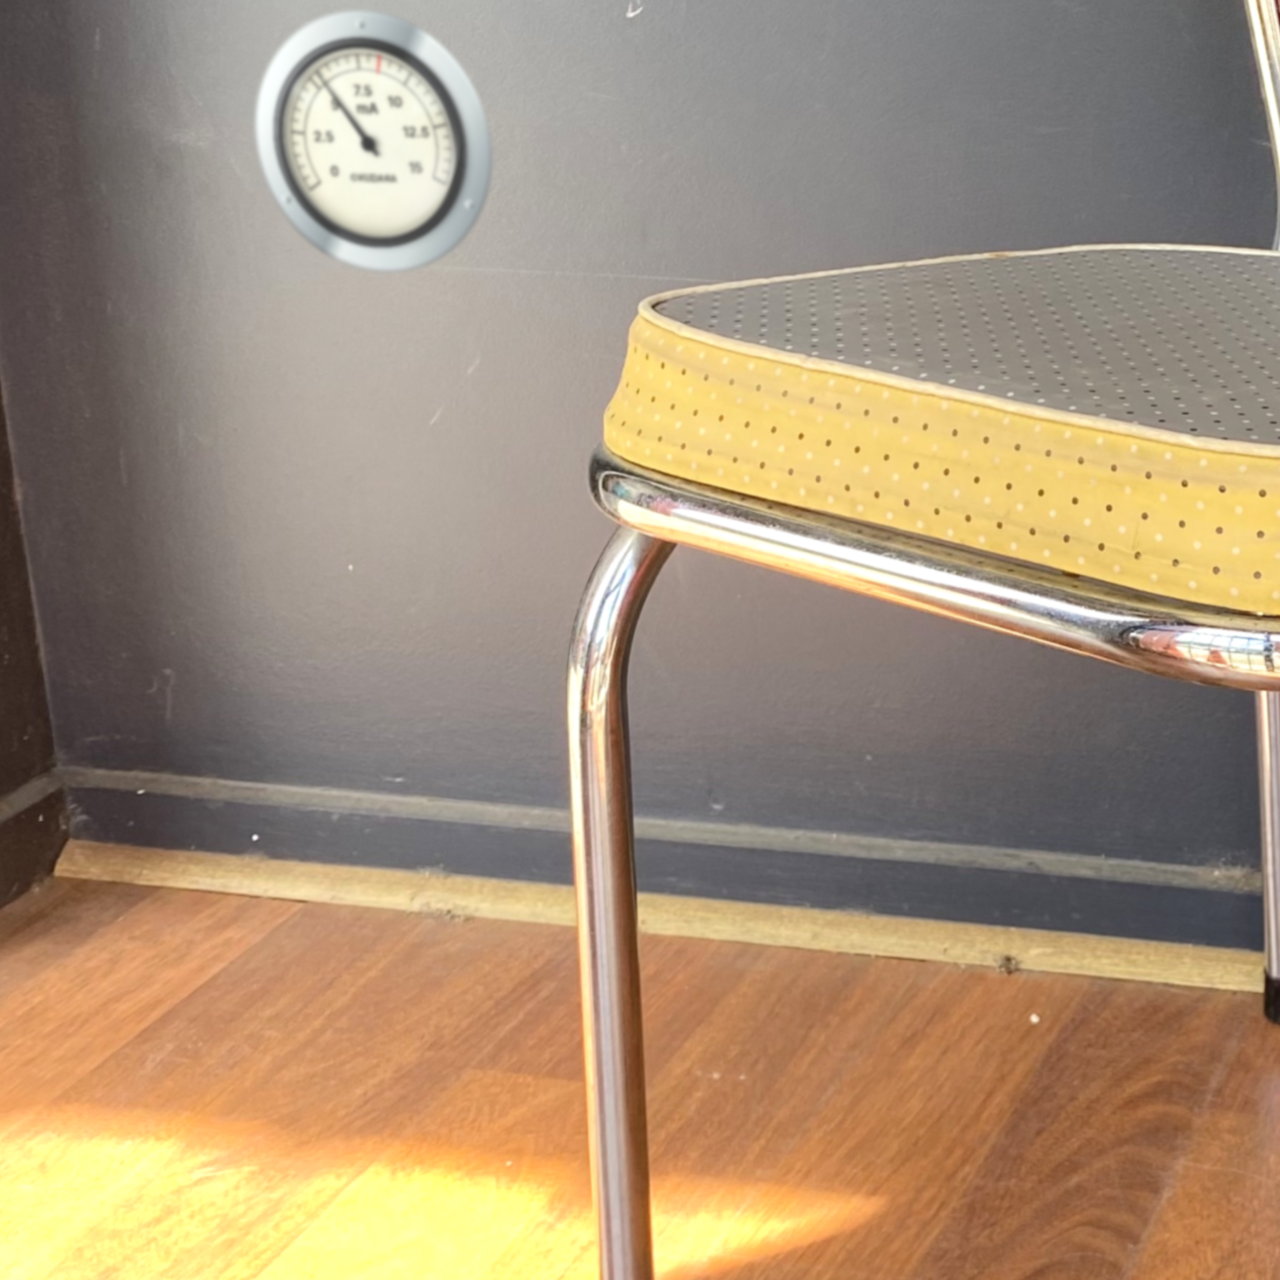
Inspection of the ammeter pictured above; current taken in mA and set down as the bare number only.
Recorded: 5.5
